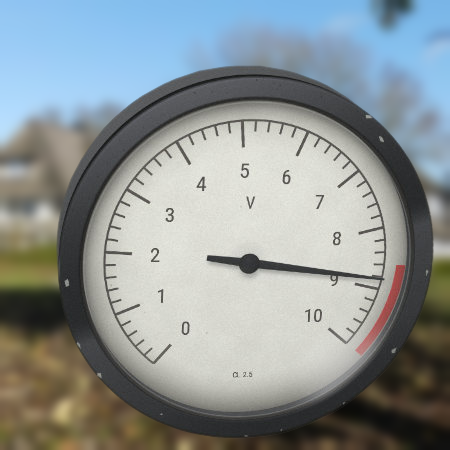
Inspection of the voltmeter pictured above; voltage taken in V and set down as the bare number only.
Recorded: 8.8
